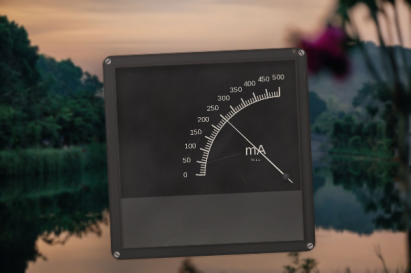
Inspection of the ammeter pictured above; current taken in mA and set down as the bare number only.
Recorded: 250
